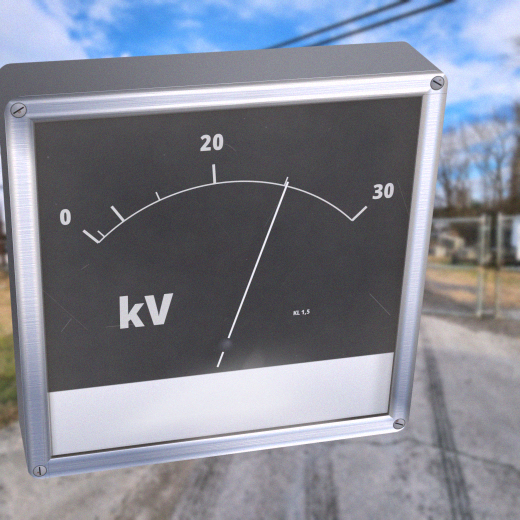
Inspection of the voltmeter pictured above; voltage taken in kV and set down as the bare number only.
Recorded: 25
